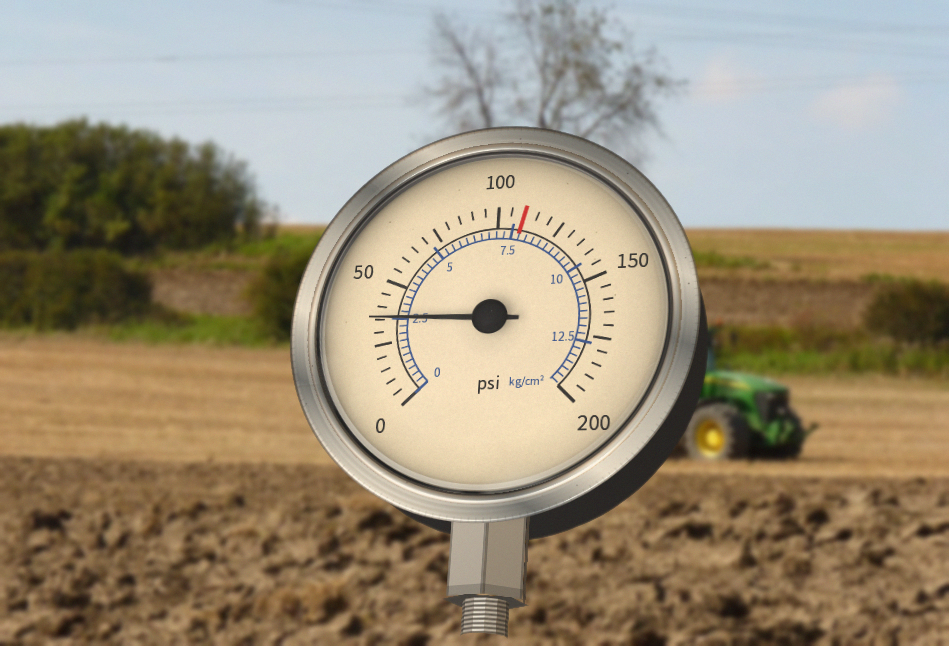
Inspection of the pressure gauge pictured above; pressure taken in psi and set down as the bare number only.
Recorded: 35
